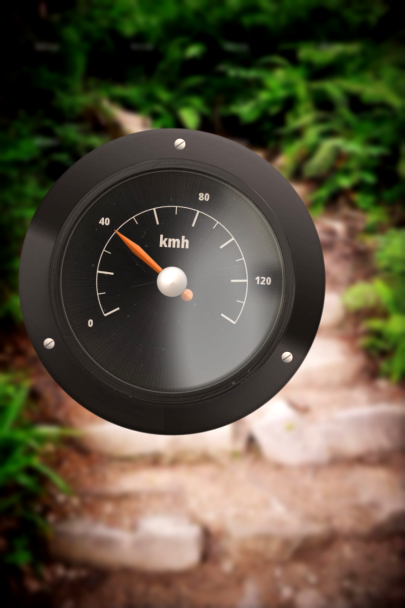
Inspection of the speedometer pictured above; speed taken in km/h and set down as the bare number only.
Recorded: 40
